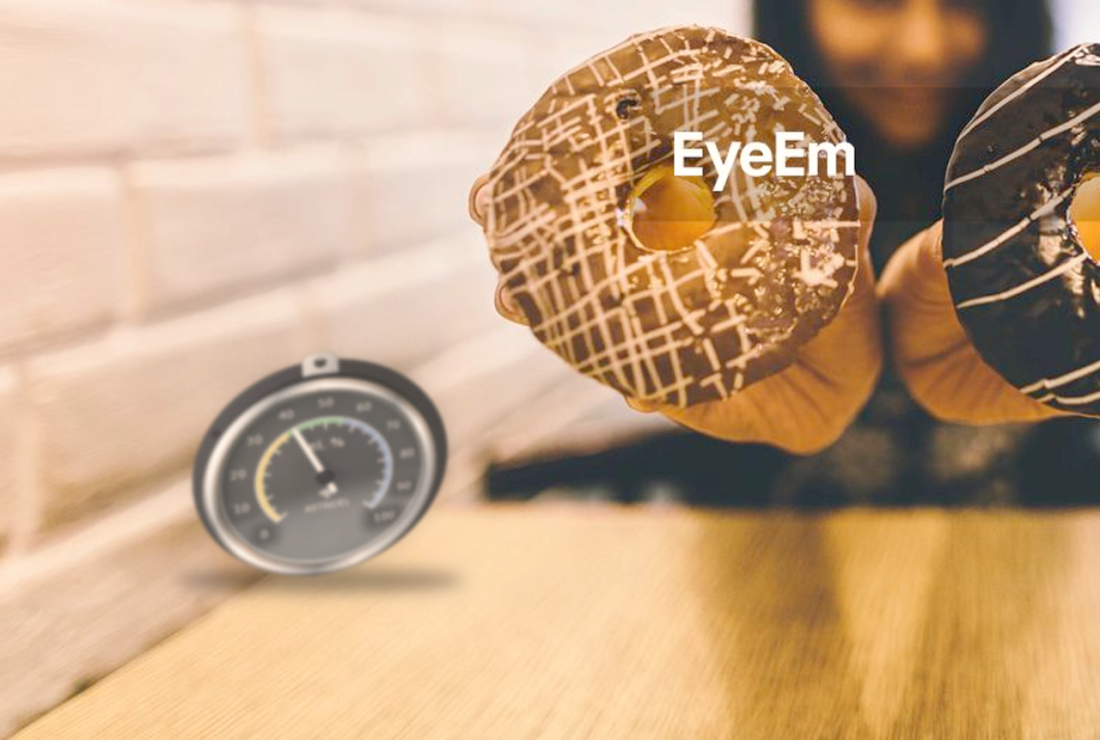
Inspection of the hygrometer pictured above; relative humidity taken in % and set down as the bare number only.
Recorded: 40
